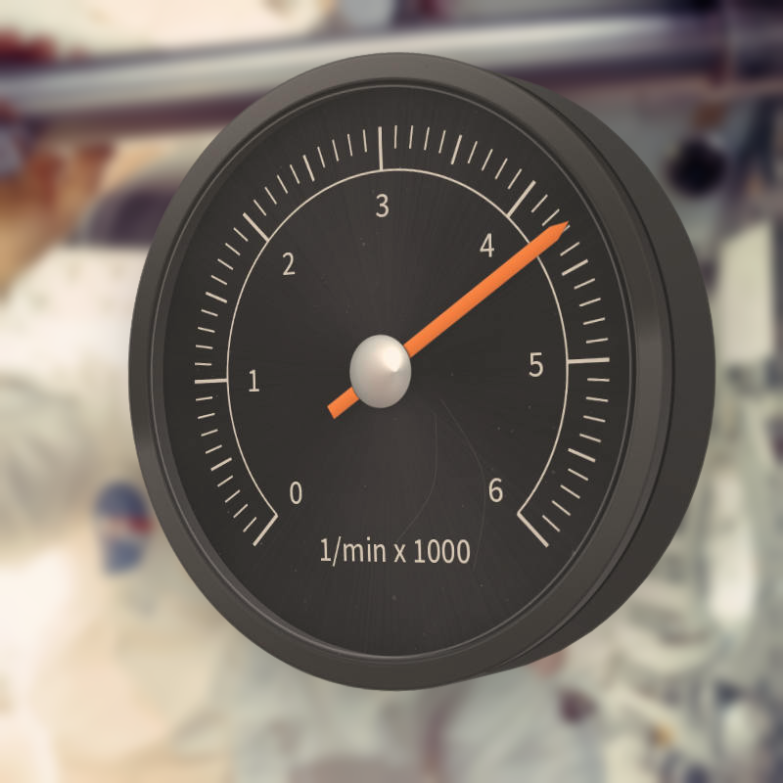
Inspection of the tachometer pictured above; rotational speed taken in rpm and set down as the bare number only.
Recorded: 4300
